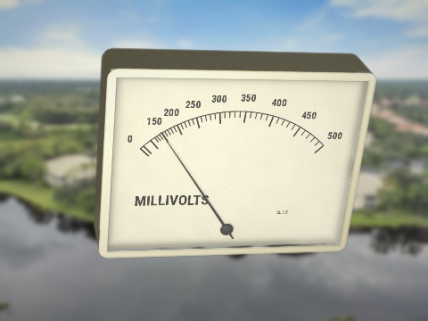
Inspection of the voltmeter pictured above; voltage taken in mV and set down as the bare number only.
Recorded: 150
